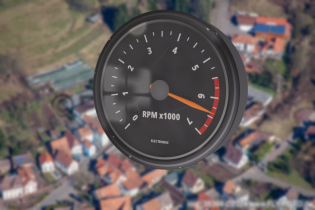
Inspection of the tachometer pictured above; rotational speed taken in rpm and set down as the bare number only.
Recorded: 6375
